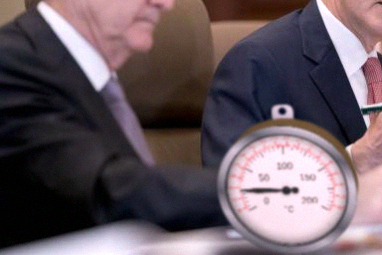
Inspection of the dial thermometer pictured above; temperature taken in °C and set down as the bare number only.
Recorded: 25
